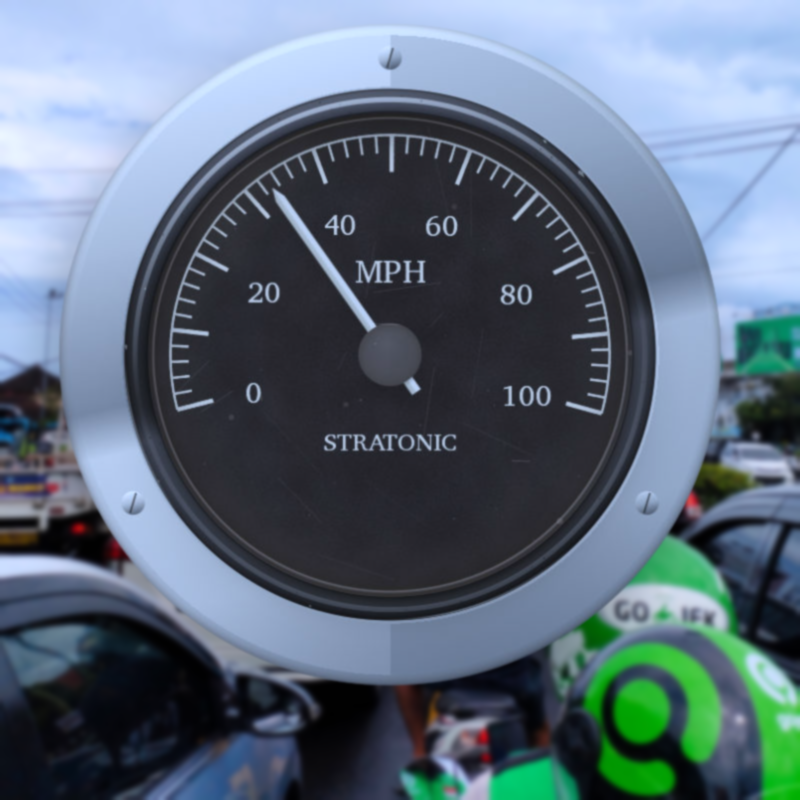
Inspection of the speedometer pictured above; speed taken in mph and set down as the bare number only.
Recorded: 33
